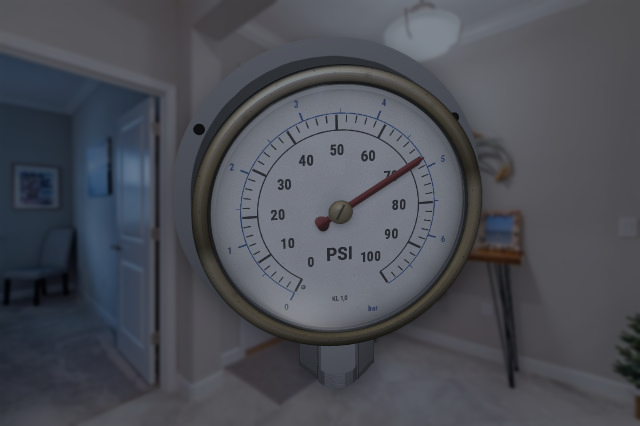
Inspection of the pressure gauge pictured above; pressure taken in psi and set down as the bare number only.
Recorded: 70
